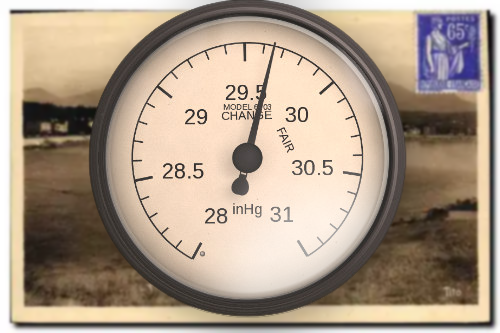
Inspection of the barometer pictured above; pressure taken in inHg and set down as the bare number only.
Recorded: 29.65
